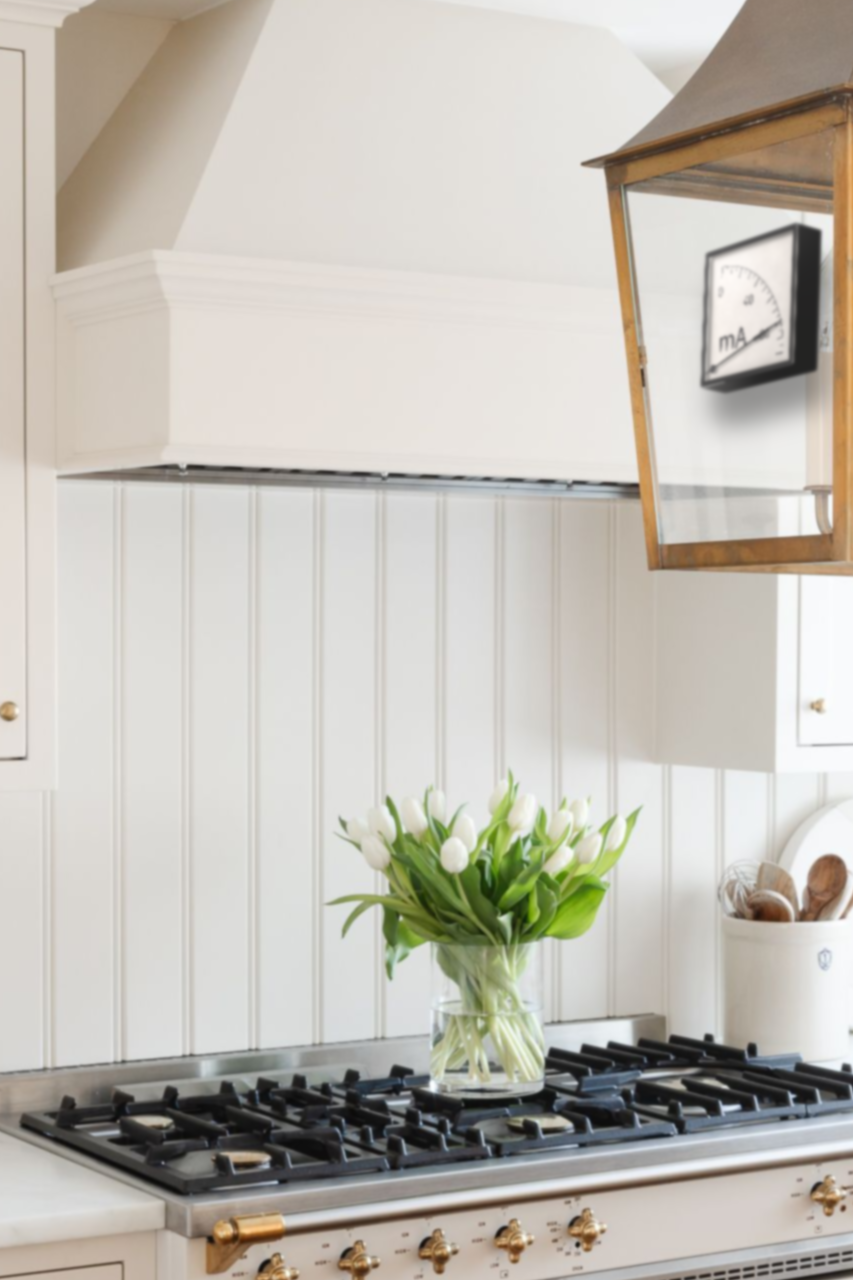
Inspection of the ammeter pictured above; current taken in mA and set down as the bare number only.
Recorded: 80
